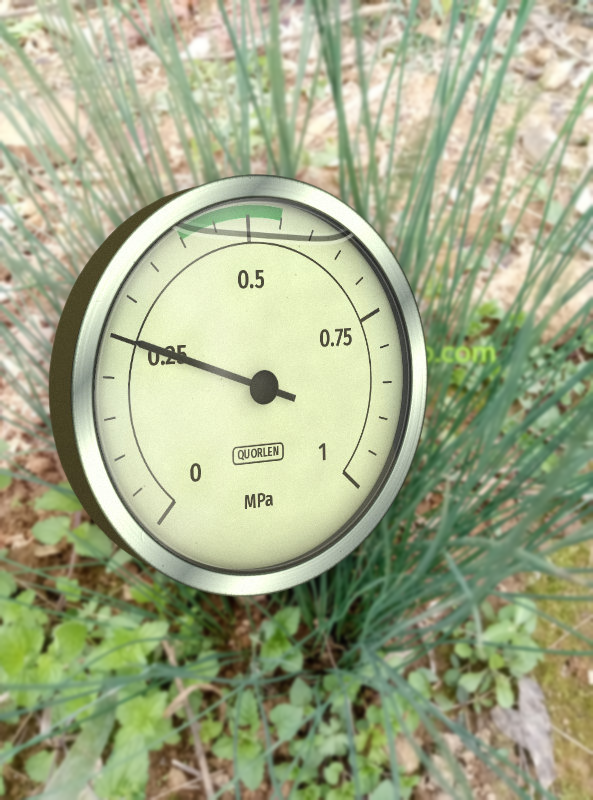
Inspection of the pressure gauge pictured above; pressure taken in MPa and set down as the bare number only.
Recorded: 0.25
